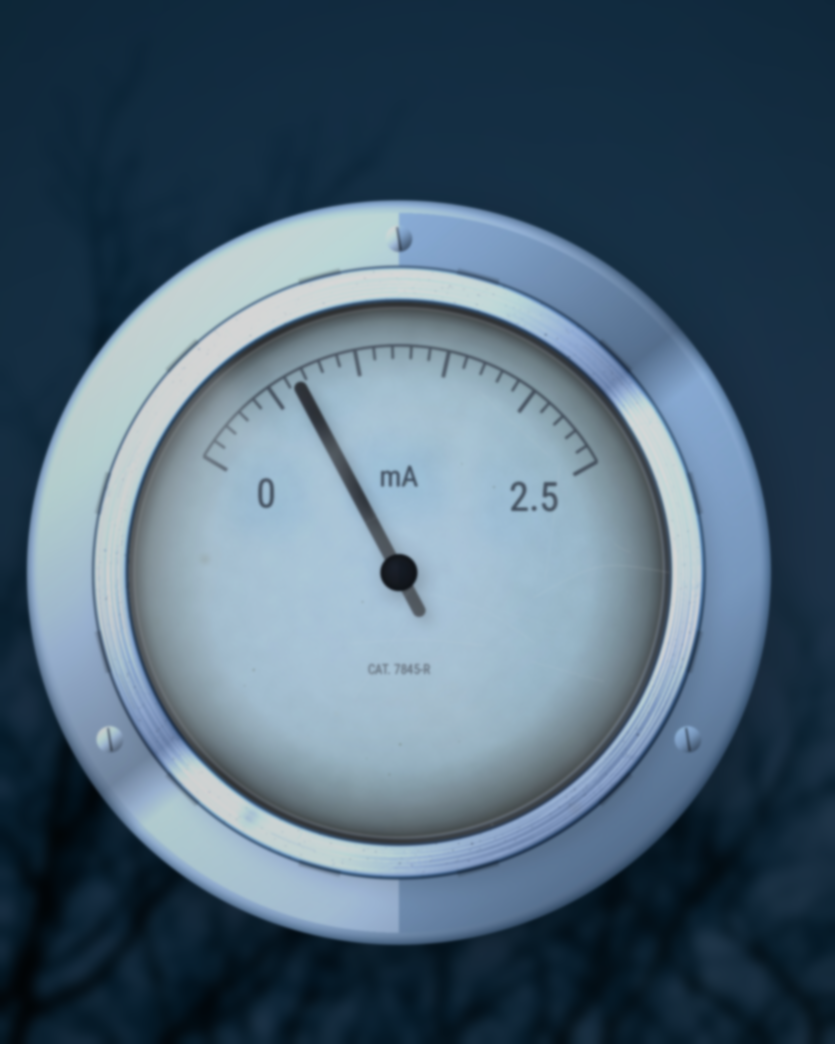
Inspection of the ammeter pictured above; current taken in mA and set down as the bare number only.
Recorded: 0.65
